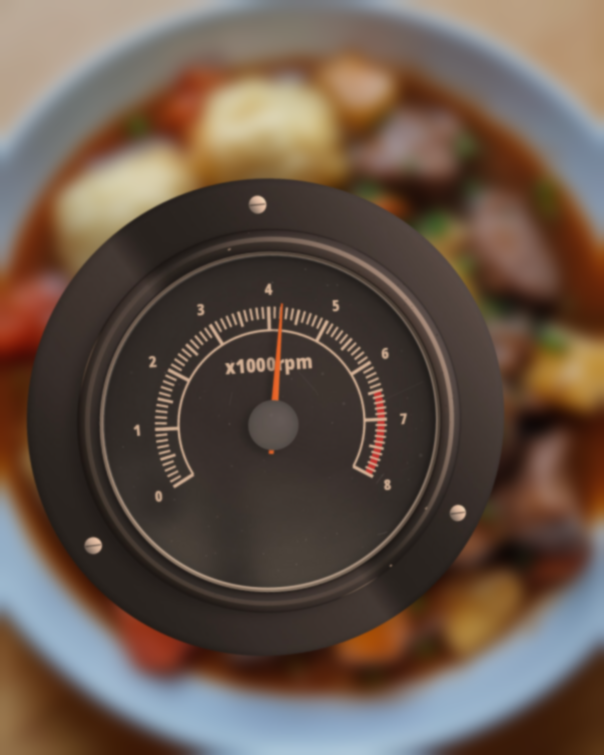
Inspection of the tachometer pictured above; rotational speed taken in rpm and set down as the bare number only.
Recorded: 4200
